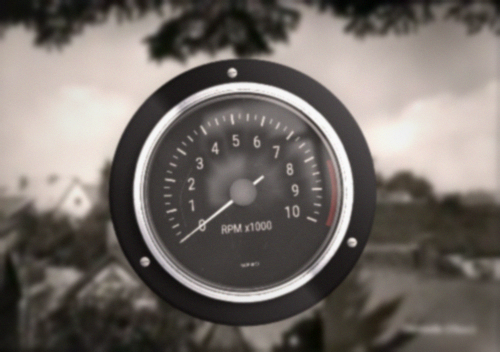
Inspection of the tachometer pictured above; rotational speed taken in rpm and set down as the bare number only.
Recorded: 0
